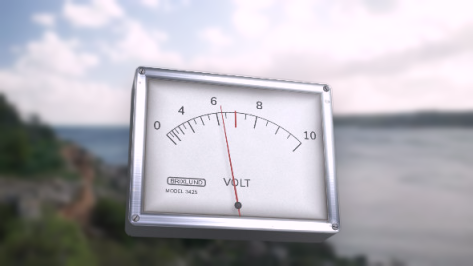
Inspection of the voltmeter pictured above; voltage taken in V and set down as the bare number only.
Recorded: 6.25
